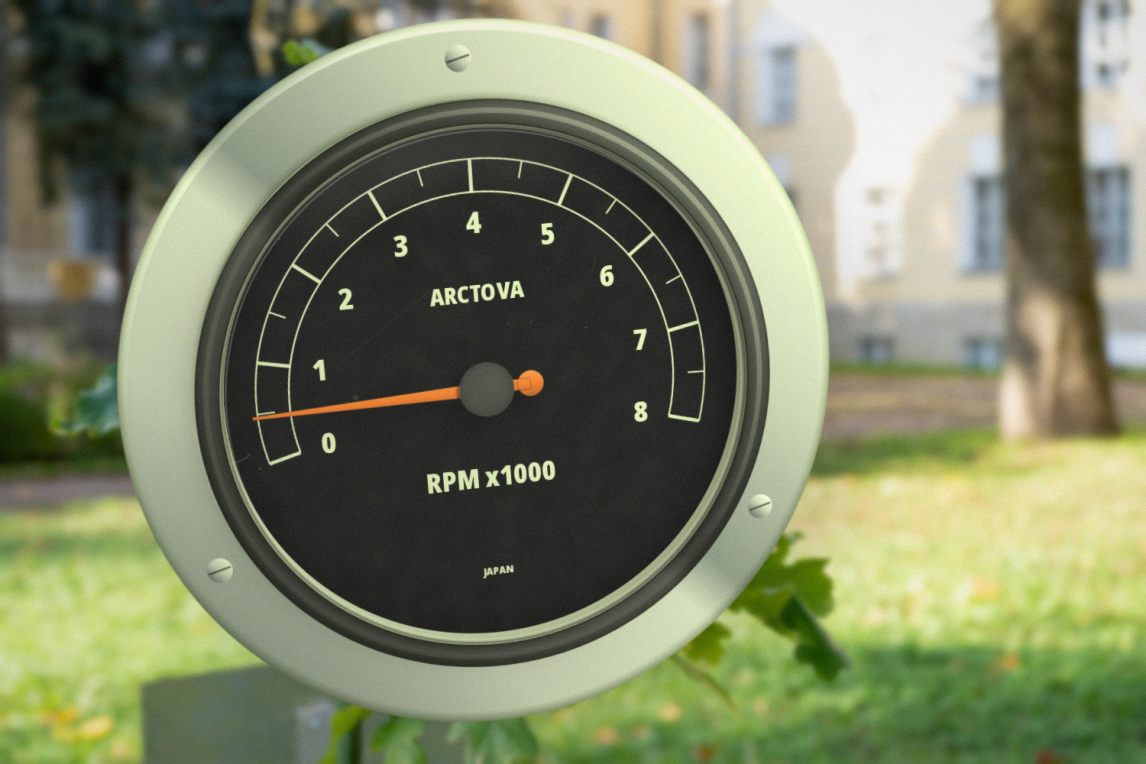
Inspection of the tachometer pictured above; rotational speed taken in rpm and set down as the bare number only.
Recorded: 500
